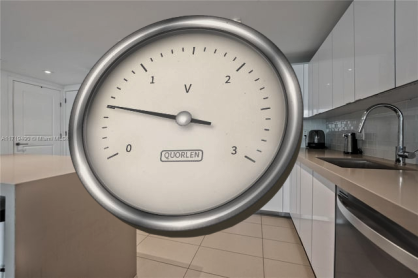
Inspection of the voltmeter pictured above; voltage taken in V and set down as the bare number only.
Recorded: 0.5
